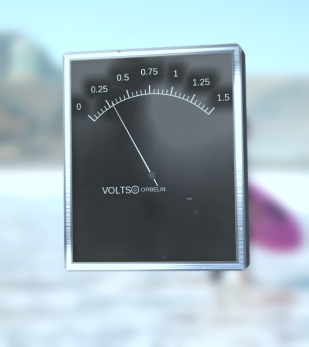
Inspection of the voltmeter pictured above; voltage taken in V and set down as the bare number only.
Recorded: 0.3
